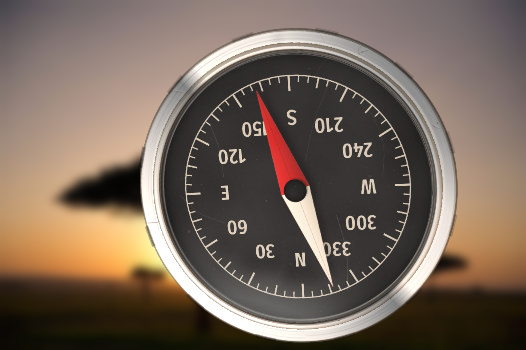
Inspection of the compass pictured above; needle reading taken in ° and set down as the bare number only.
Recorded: 162.5
